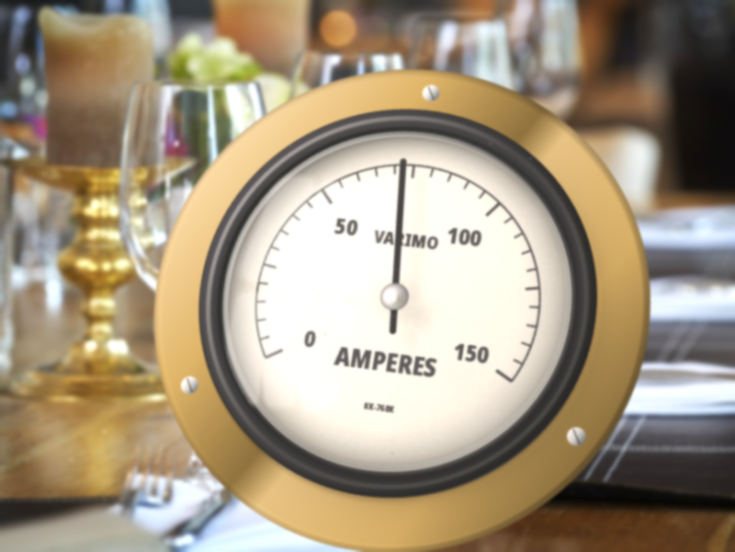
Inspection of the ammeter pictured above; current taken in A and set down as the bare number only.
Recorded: 72.5
